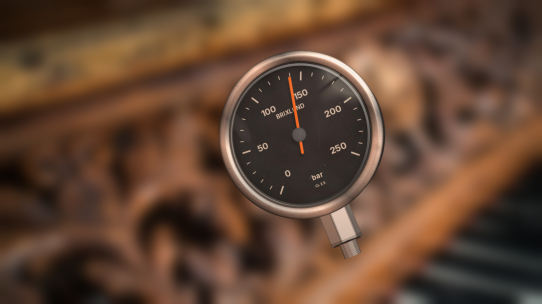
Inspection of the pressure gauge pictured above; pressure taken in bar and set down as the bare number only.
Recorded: 140
